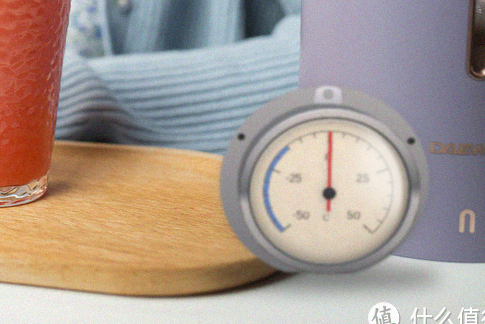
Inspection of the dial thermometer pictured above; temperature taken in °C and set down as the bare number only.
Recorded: 0
